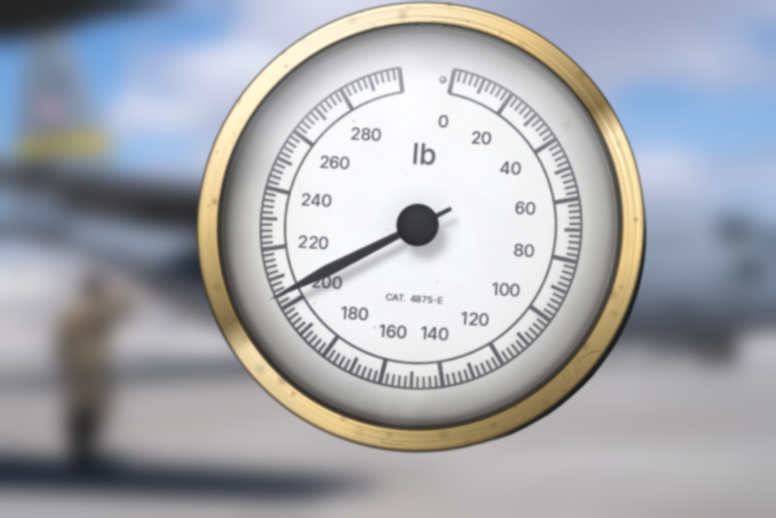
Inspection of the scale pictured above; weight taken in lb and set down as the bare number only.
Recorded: 204
